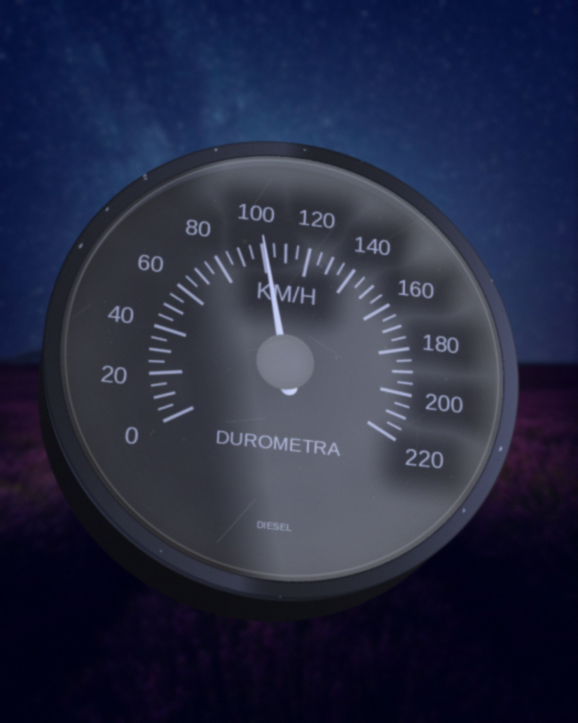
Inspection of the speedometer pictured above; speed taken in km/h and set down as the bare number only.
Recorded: 100
